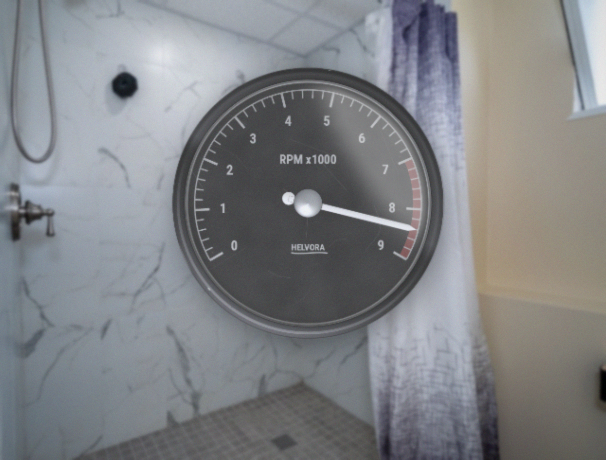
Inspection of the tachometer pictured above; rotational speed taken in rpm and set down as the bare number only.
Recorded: 8400
